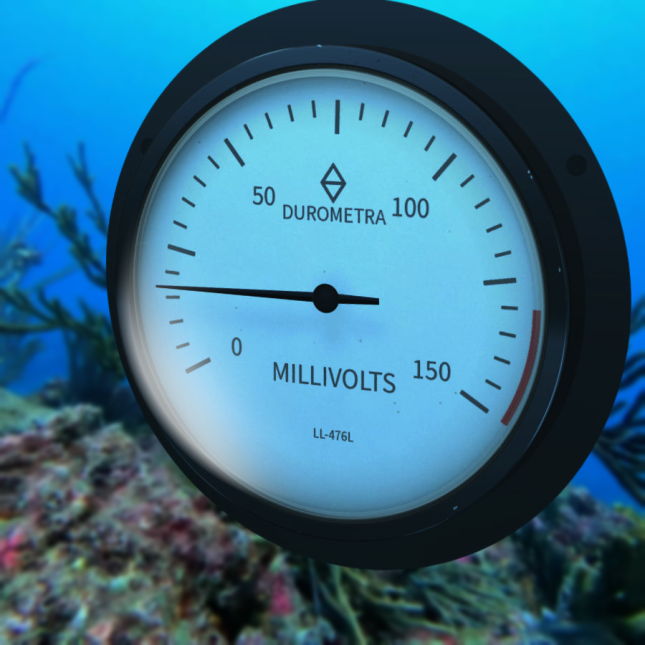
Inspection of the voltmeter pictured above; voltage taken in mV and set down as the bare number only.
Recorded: 17.5
